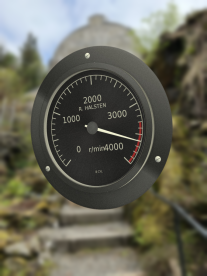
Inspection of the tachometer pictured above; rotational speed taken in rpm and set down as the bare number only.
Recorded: 3600
